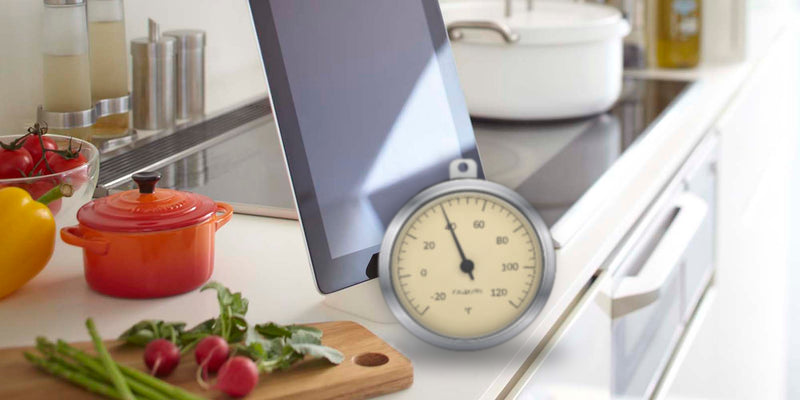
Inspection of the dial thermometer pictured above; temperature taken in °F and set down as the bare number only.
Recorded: 40
